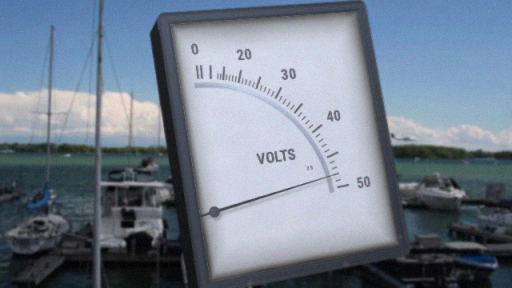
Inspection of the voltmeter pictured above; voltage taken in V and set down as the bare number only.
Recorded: 48
